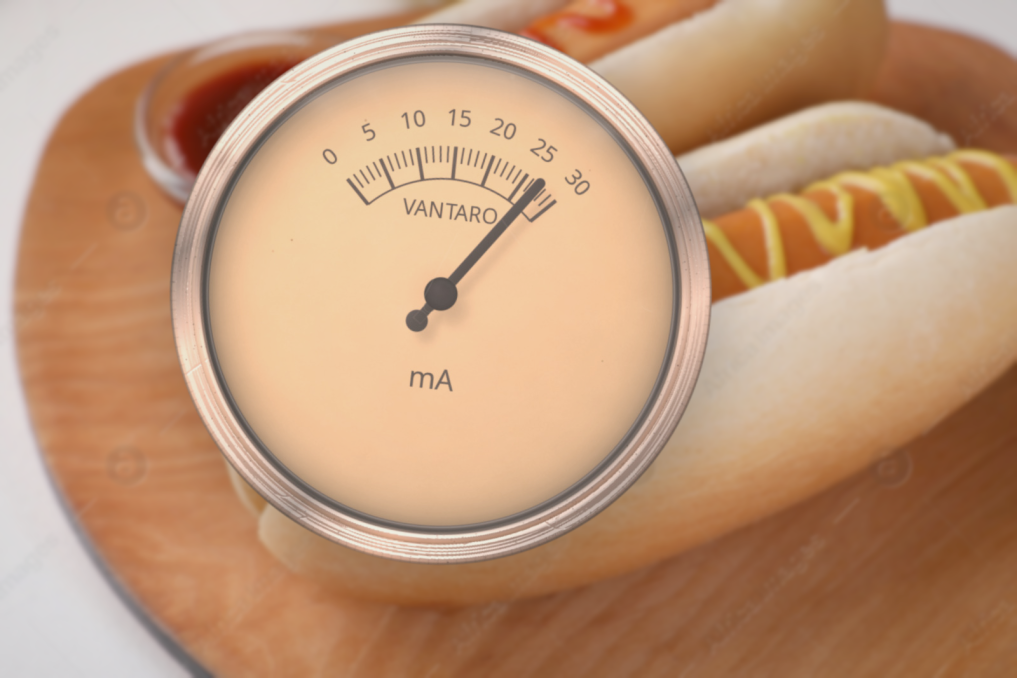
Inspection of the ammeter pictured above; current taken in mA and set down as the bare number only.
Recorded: 27
